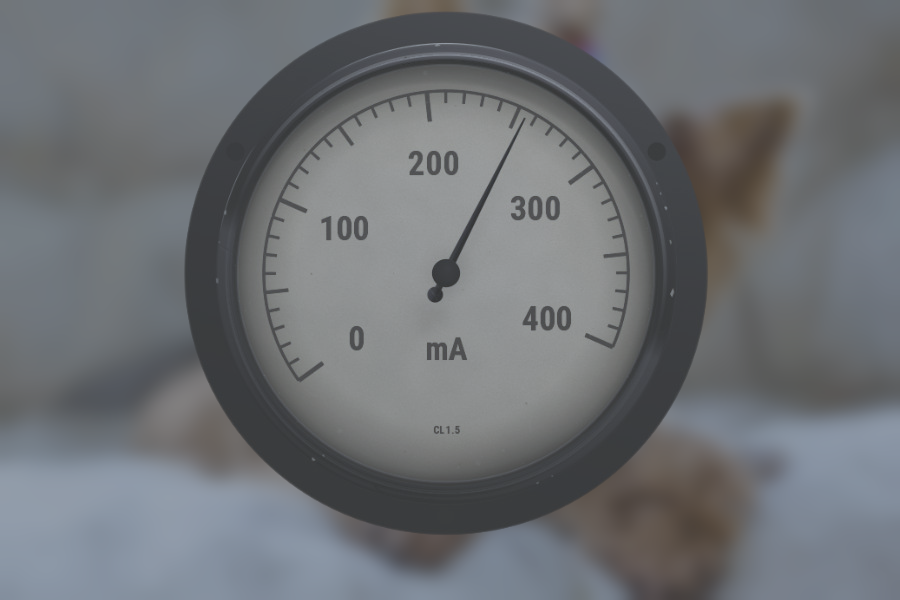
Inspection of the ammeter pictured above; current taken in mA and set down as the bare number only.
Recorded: 255
